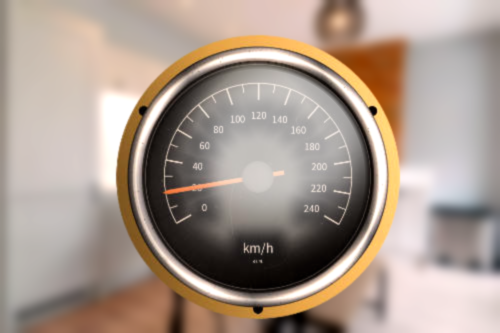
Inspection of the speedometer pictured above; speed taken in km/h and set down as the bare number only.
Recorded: 20
